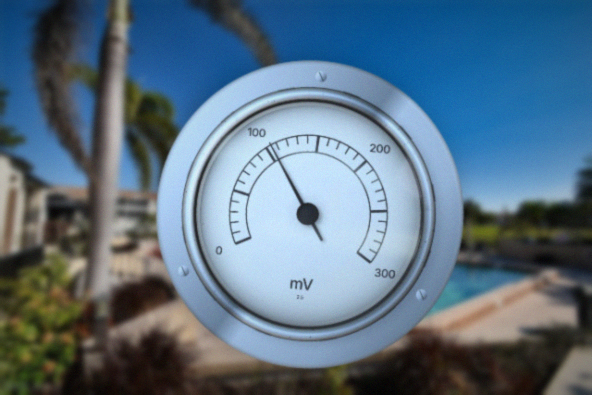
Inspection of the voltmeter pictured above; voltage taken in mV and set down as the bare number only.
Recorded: 105
